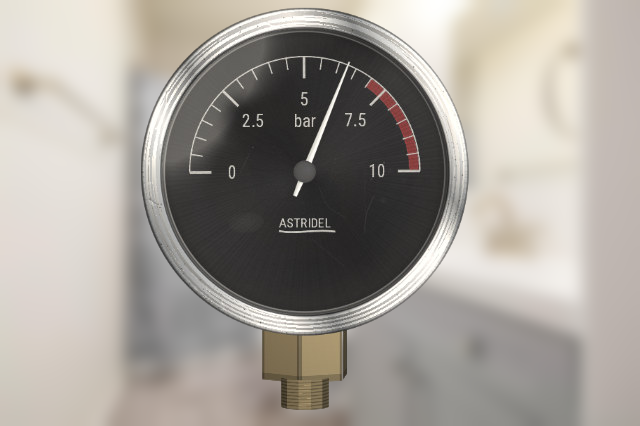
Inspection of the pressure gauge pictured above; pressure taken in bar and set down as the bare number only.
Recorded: 6.25
